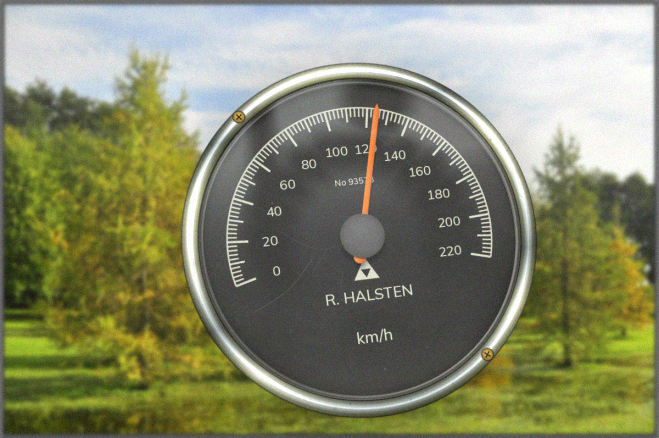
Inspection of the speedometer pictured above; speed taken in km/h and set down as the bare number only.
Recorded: 124
